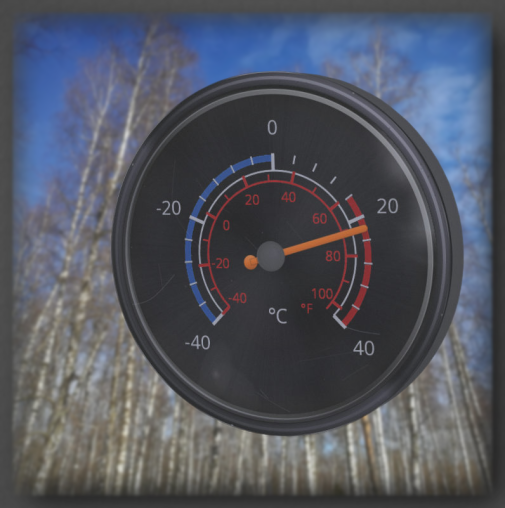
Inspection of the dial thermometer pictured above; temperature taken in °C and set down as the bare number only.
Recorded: 22
